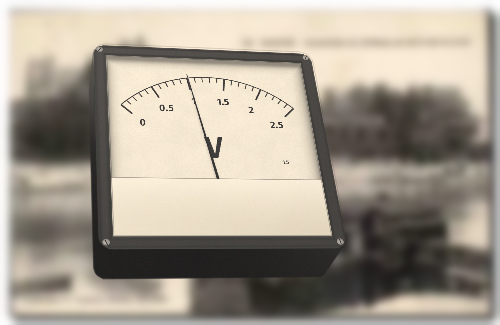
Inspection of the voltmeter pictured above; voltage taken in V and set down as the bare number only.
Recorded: 1
